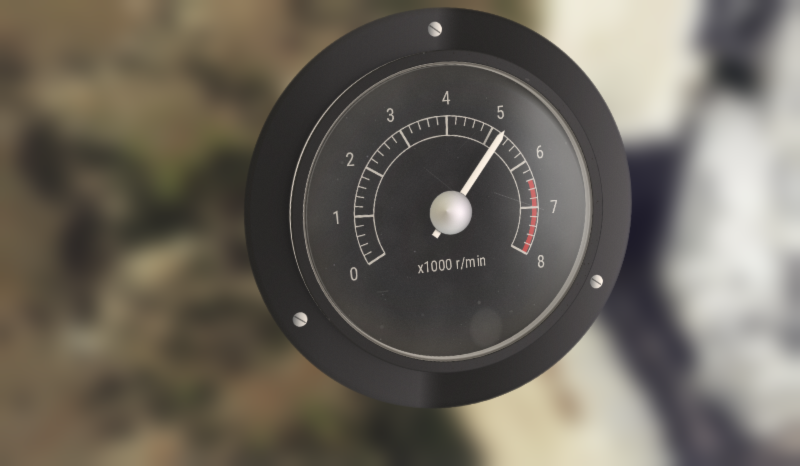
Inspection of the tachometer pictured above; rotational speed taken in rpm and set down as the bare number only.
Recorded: 5200
